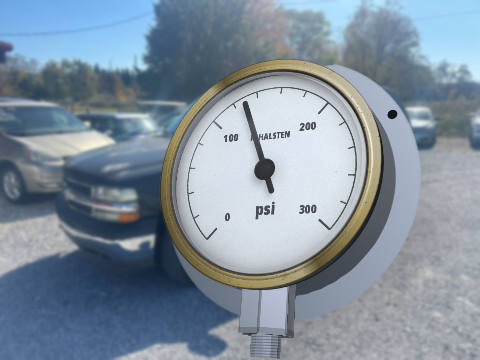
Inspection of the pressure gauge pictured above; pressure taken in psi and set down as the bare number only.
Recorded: 130
